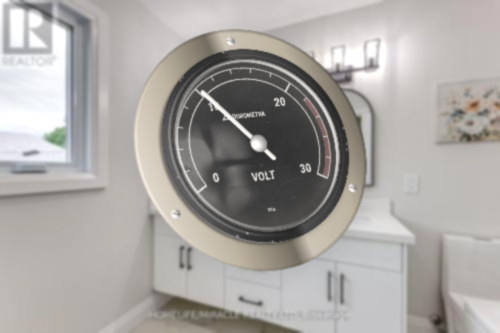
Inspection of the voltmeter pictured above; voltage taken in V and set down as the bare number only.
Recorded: 10
